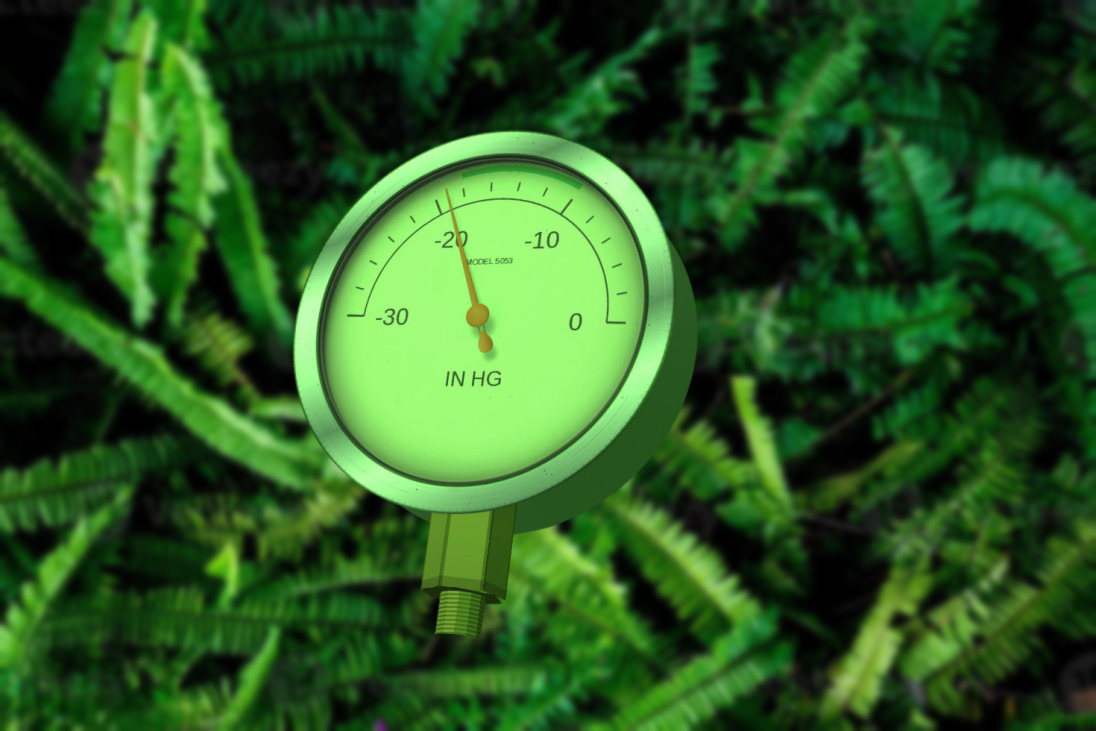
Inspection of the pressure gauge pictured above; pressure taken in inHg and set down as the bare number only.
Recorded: -19
